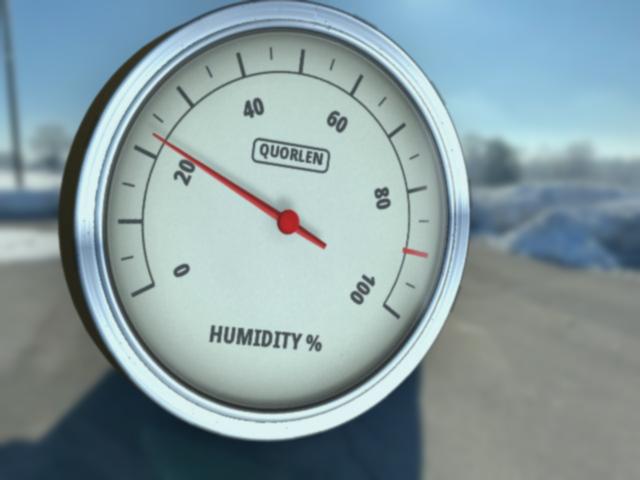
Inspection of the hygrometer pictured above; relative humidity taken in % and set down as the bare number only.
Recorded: 22.5
